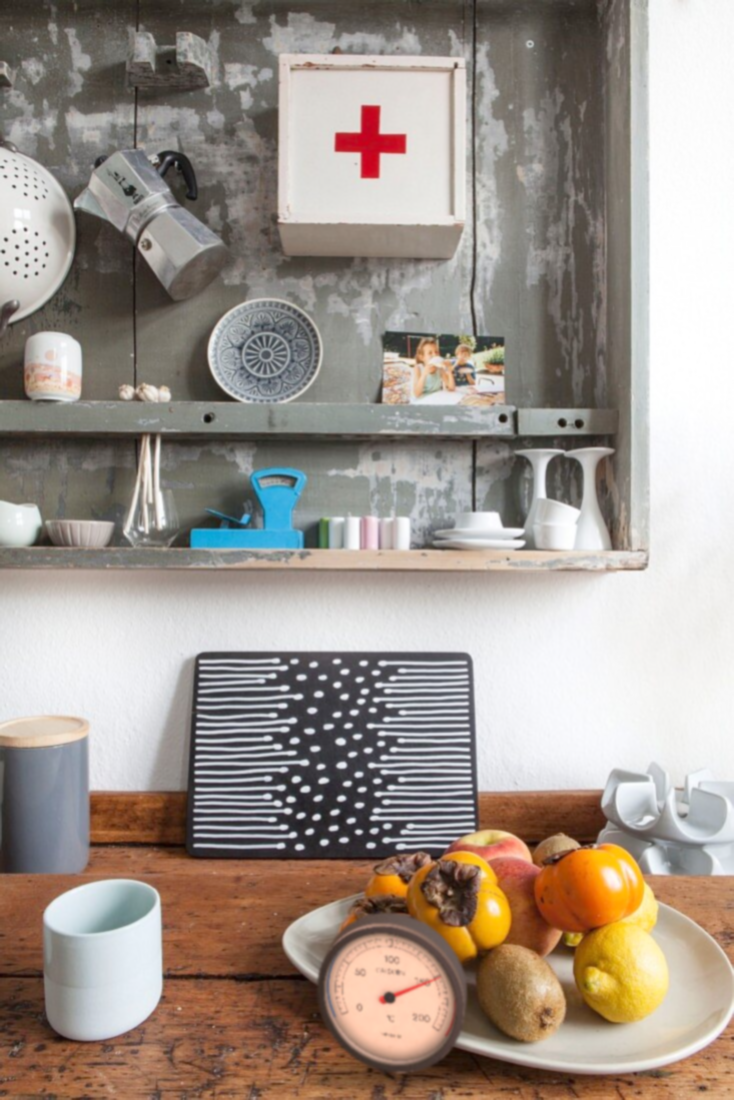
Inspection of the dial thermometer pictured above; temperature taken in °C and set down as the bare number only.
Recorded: 150
